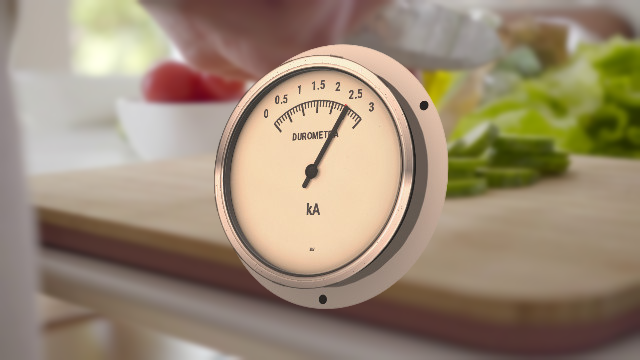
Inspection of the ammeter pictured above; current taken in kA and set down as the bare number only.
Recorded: 2.5
